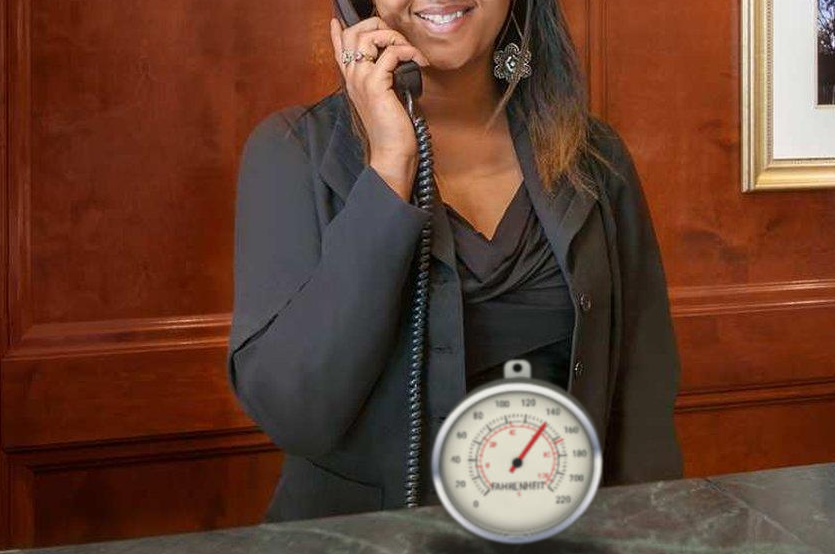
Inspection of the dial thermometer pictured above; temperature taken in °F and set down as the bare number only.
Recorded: 140
